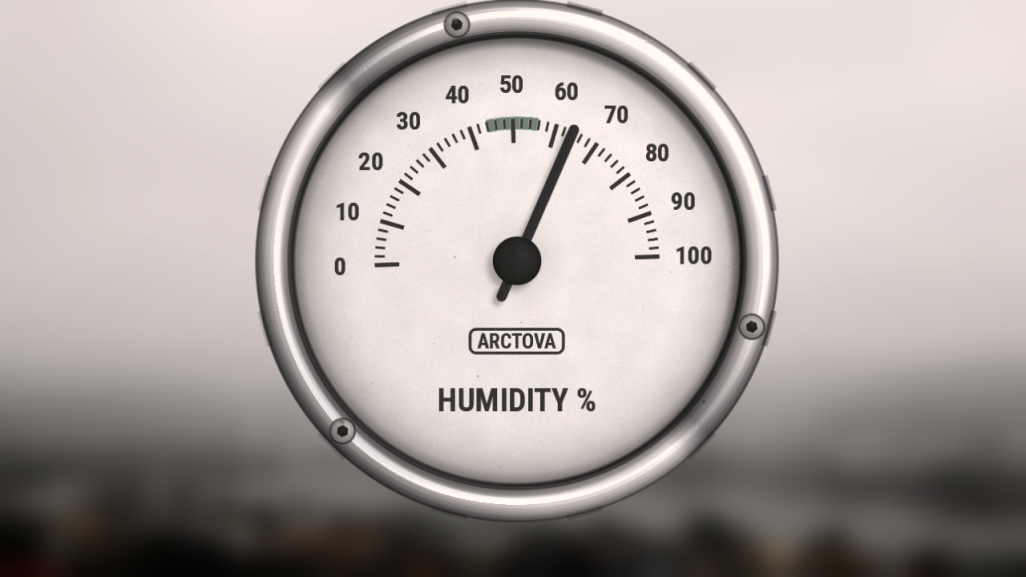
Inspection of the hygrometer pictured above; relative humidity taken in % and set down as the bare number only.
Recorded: 64
